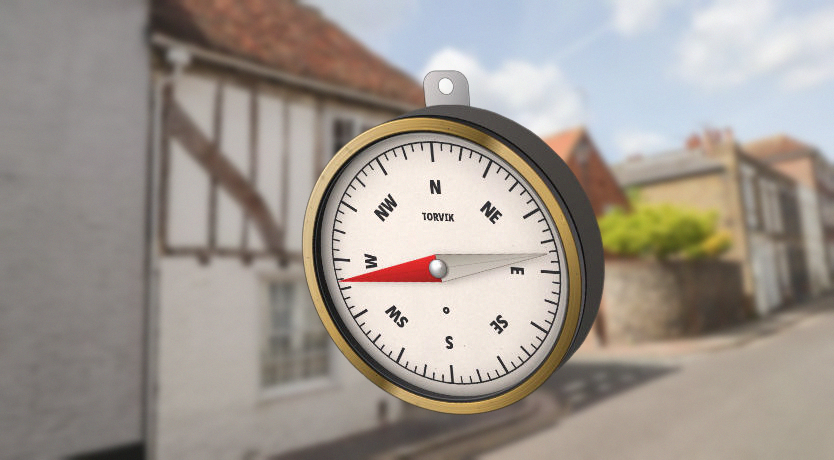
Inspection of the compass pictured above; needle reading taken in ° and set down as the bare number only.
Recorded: 260
